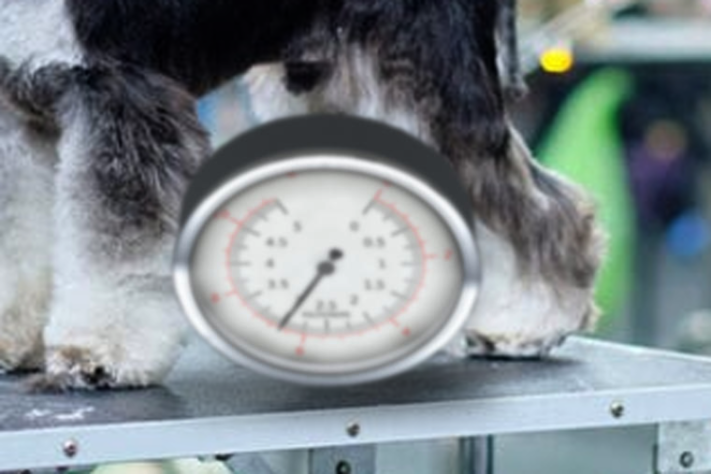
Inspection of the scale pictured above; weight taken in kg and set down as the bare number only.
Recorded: 3
